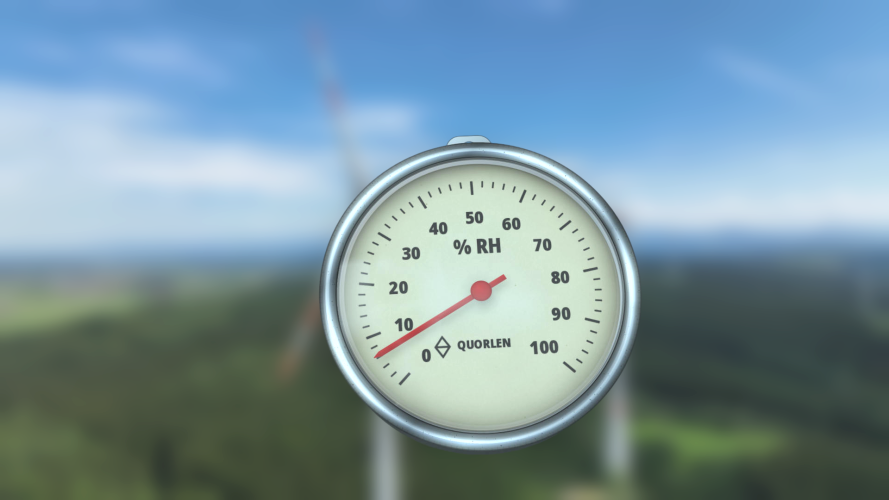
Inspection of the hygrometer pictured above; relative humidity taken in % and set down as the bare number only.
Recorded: 6
